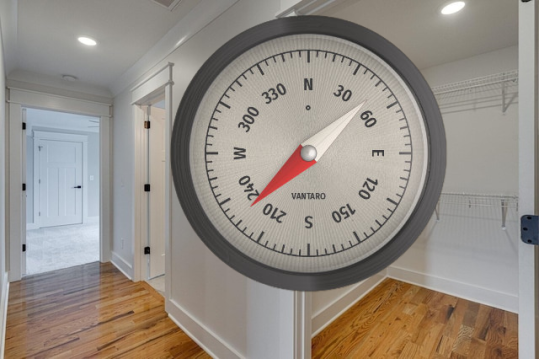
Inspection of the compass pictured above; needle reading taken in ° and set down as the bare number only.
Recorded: 227.5
